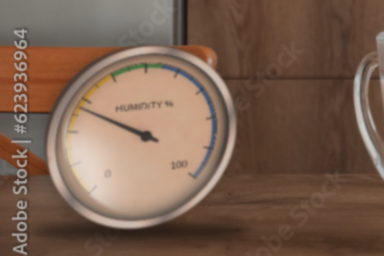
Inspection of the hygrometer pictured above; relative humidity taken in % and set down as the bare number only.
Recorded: 27.5
